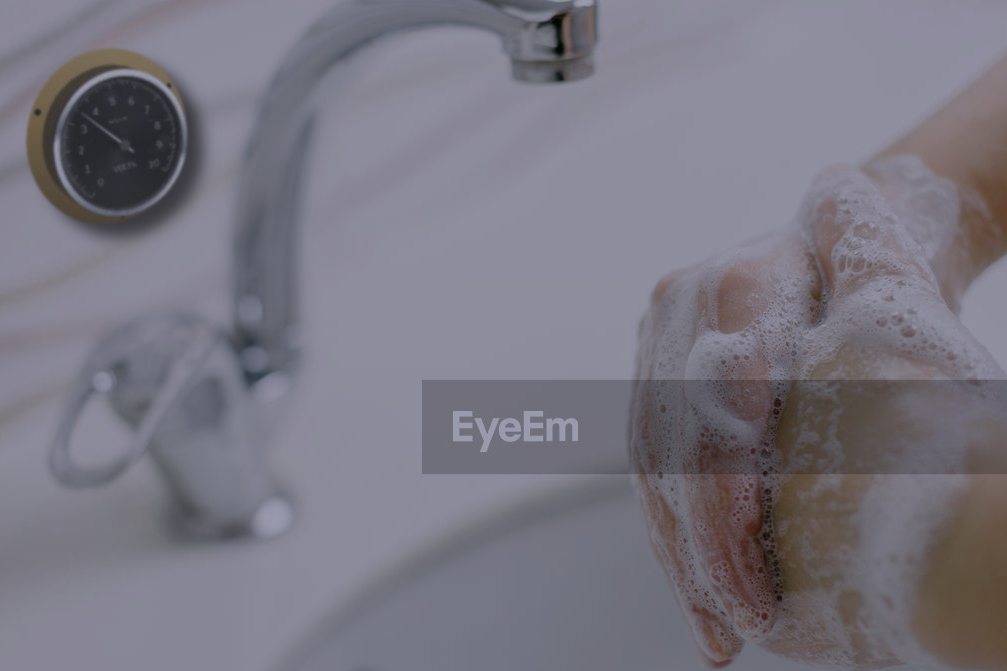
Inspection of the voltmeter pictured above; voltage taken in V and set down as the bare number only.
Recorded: 3.5
